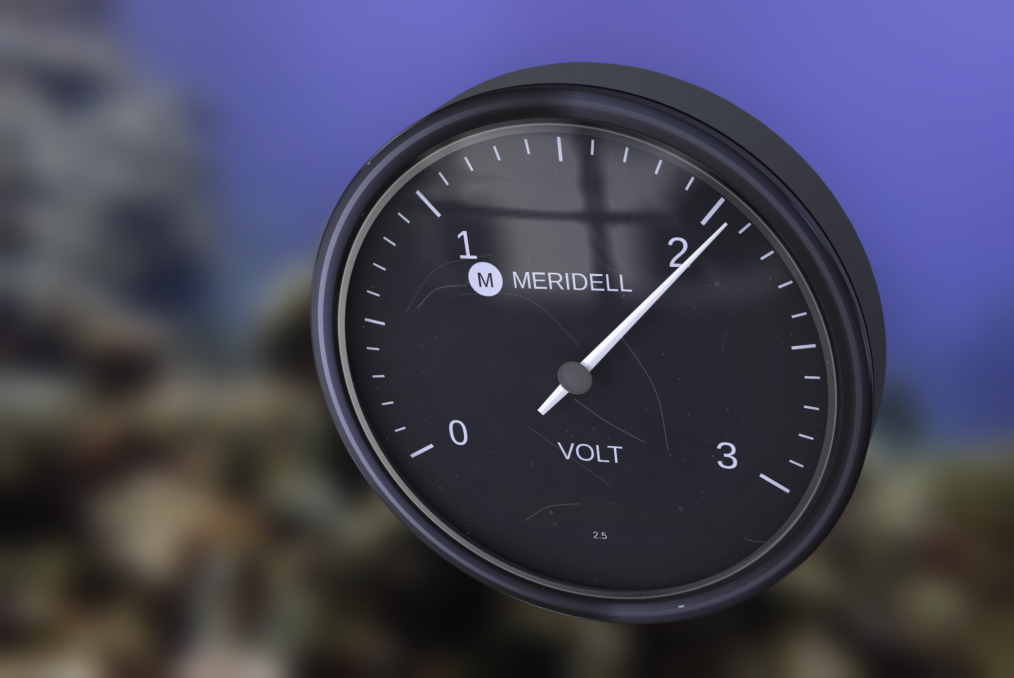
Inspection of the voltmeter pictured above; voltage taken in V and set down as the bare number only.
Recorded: 2.05
